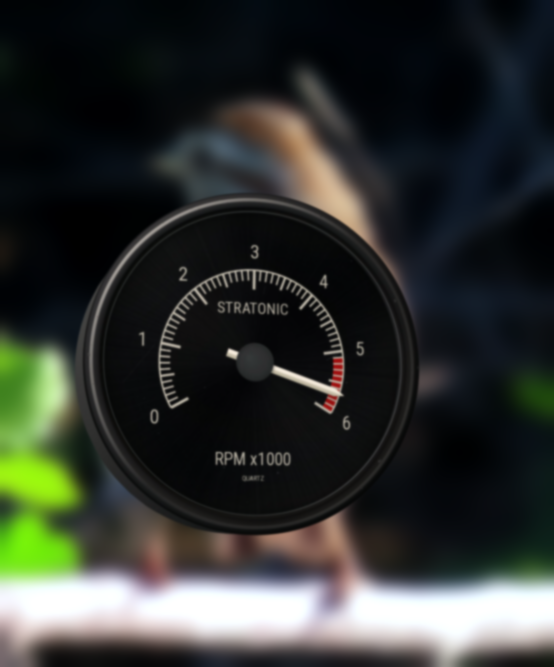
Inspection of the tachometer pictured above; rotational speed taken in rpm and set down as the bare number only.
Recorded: 5700
